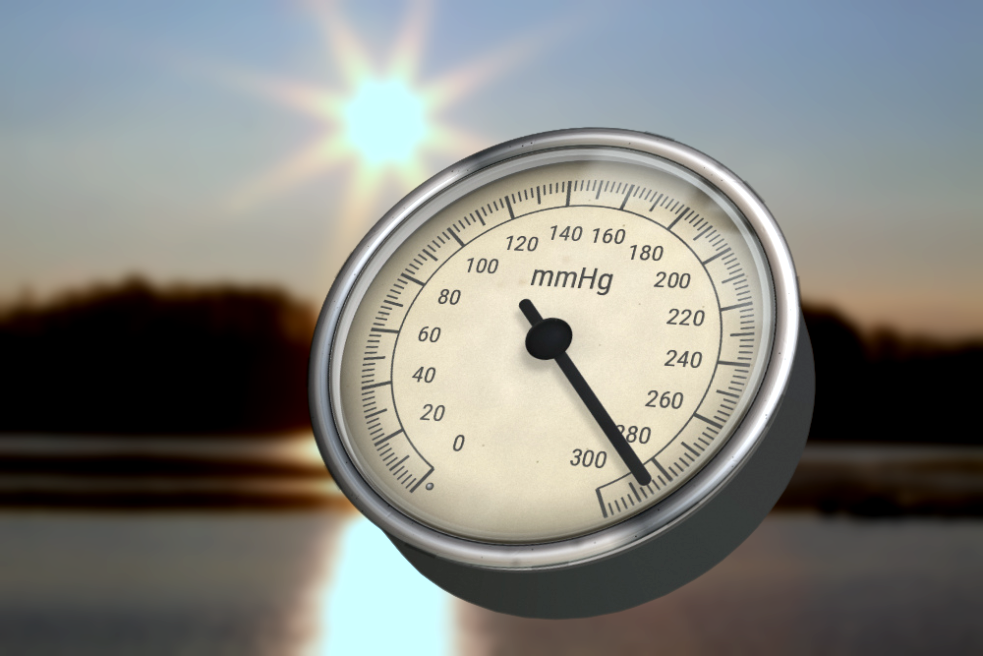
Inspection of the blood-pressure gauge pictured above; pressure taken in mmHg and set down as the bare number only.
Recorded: 286
